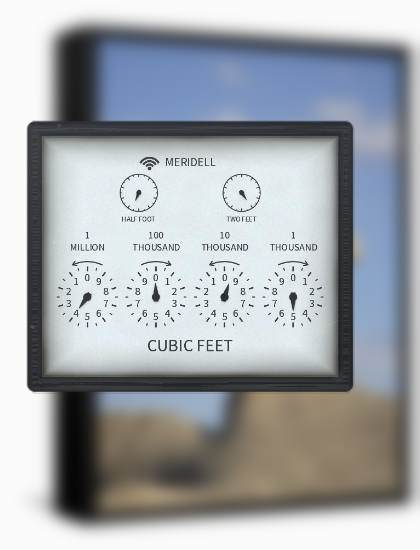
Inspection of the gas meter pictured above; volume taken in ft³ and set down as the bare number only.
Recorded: 399500
